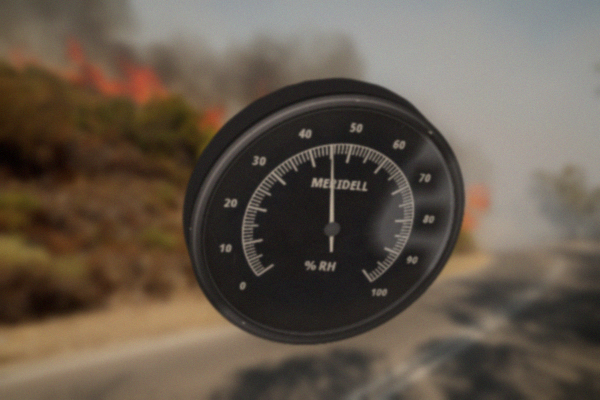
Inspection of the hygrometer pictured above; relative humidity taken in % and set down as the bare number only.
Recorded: 45
